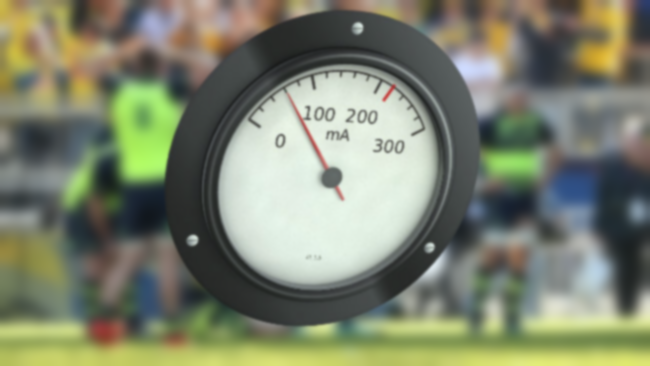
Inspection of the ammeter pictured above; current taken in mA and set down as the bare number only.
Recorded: 60
